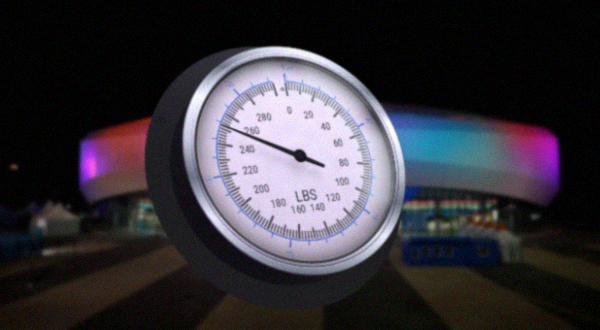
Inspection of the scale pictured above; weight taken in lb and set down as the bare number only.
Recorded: 250
